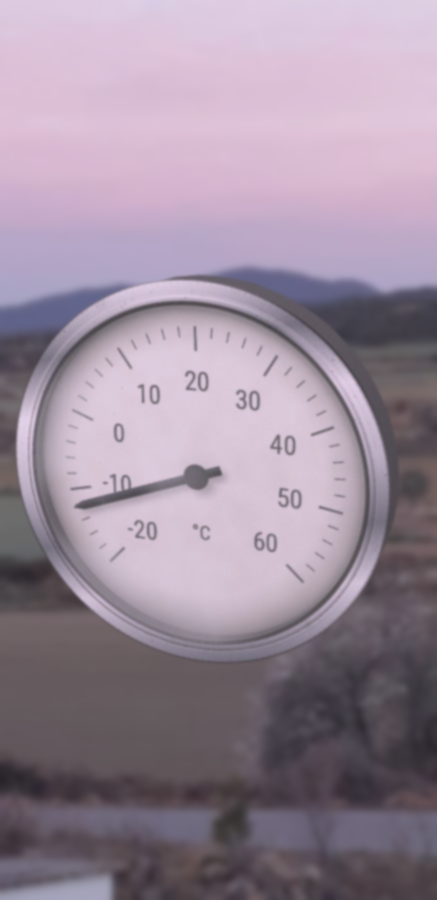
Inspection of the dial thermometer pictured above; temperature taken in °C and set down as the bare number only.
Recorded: -12
